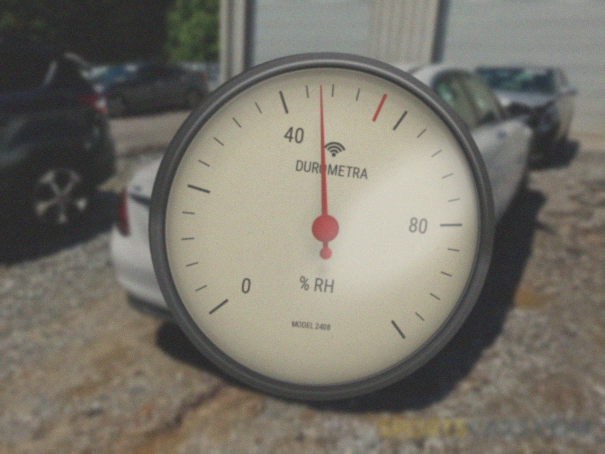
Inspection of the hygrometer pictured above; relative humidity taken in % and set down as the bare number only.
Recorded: 46
